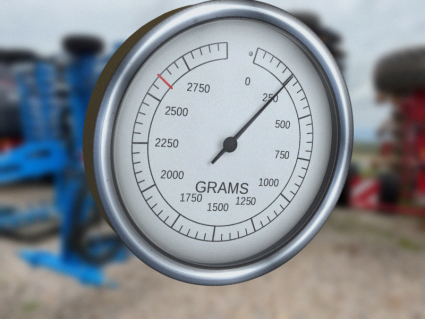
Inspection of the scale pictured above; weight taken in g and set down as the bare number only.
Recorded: 250
